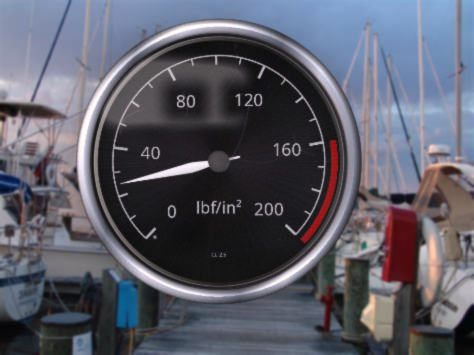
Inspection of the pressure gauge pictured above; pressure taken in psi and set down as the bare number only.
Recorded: 25
